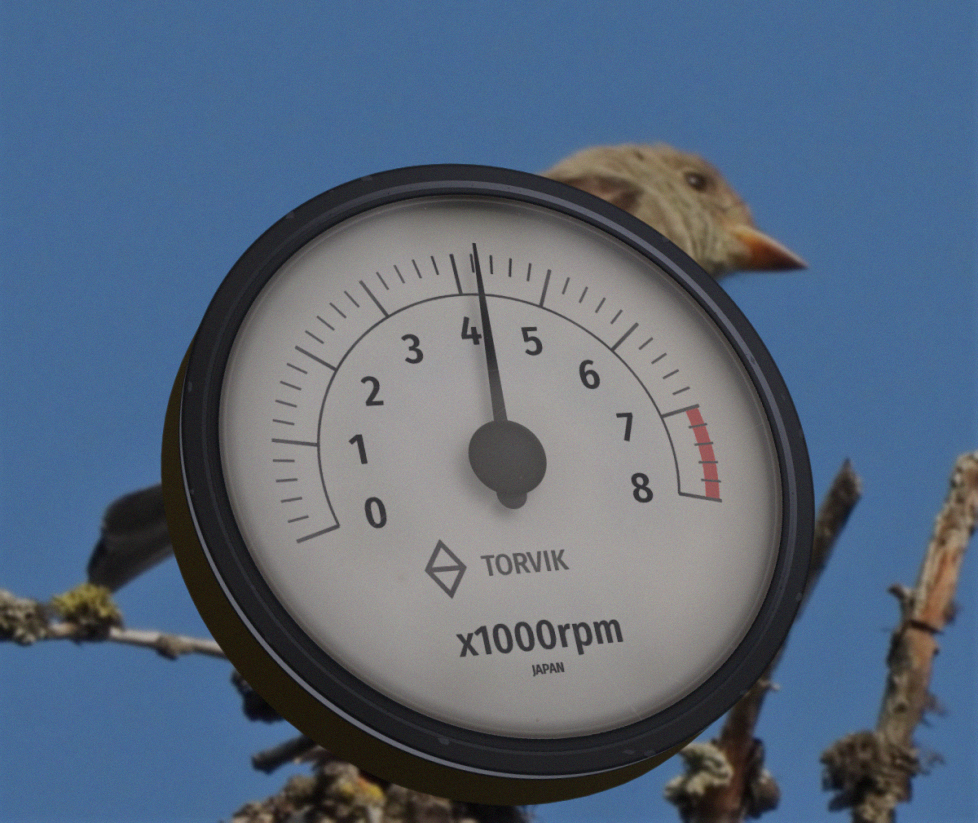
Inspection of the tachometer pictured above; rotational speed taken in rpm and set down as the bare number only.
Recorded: 4200
